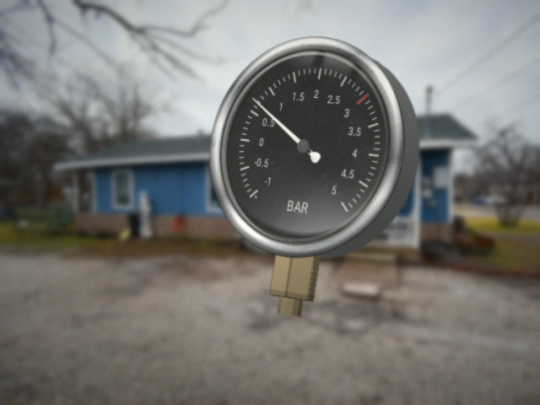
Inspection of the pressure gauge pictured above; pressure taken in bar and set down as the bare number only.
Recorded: 0.7
